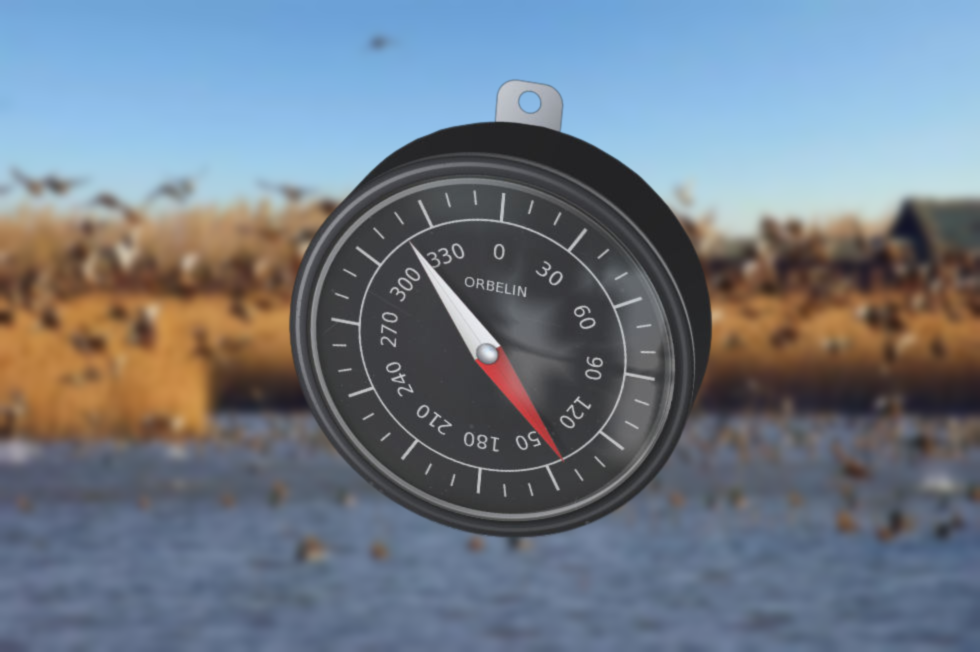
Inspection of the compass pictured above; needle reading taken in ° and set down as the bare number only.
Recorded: 140
